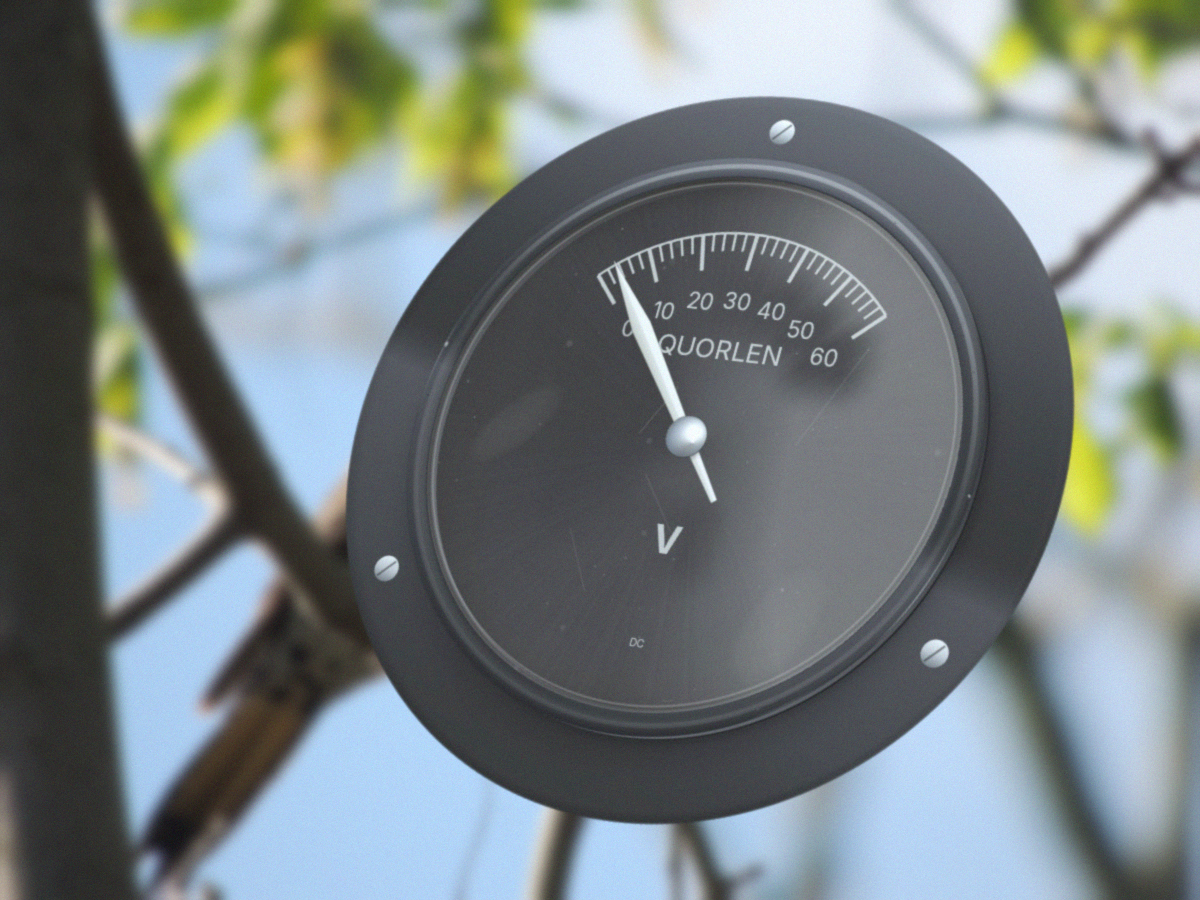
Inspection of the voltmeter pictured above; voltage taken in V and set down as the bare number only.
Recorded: 4
